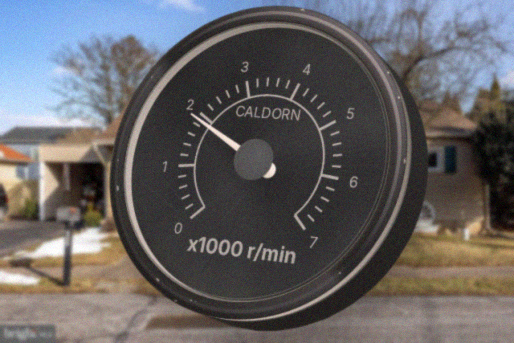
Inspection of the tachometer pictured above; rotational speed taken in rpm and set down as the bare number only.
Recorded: 1900
